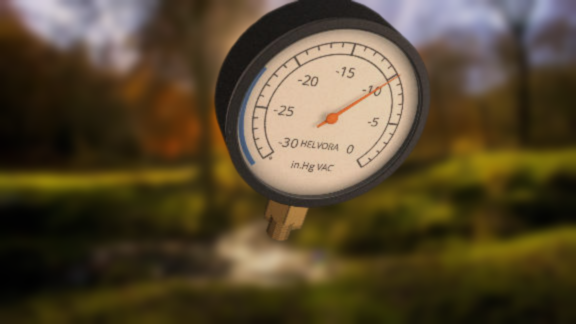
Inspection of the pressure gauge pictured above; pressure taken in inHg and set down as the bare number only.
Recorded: -10
